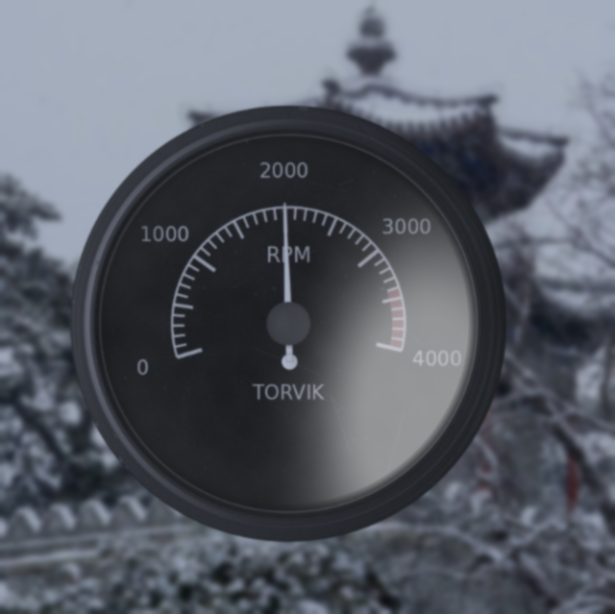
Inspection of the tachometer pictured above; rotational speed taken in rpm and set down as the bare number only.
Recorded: 2000
